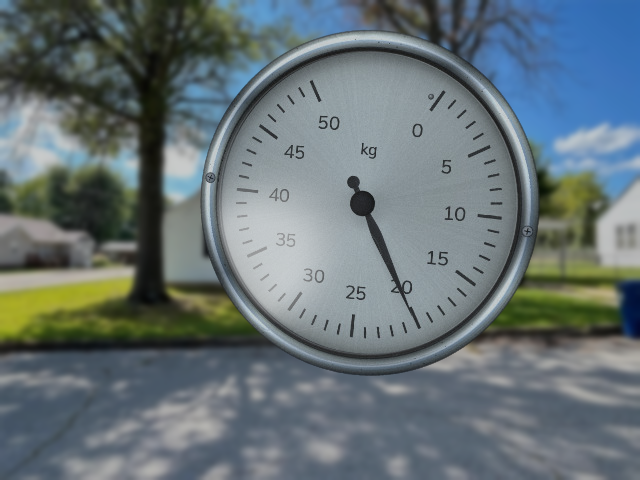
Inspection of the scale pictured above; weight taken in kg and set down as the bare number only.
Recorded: 20
